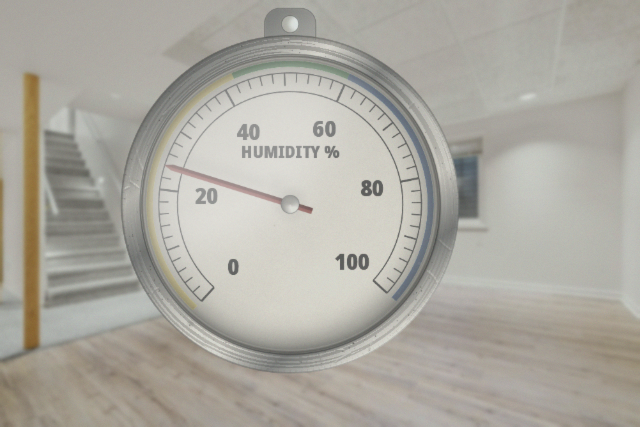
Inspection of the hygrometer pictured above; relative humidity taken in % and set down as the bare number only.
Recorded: 24
